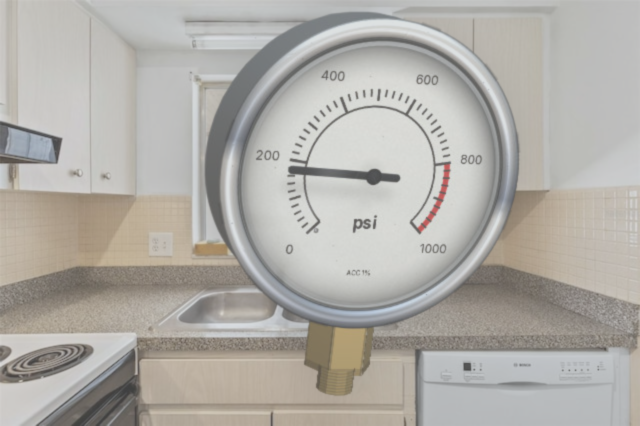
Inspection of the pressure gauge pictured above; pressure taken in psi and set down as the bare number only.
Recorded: 180
